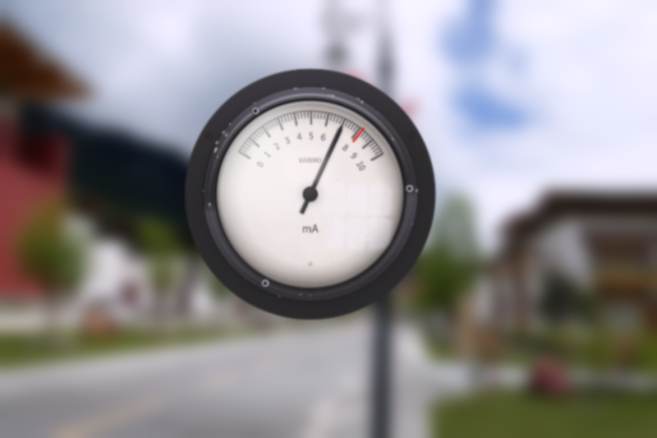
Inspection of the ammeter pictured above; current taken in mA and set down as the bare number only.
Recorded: 7
